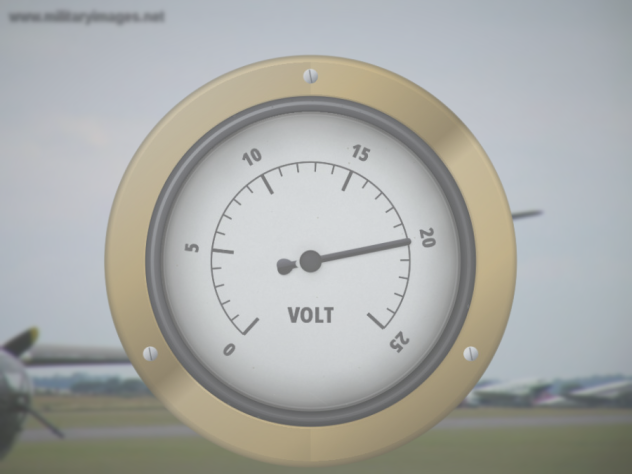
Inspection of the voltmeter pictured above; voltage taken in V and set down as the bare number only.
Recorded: 20
